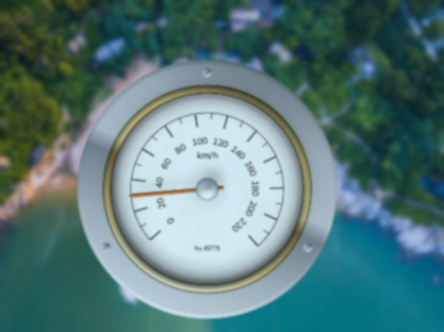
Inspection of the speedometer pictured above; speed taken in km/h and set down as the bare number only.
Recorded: 30
